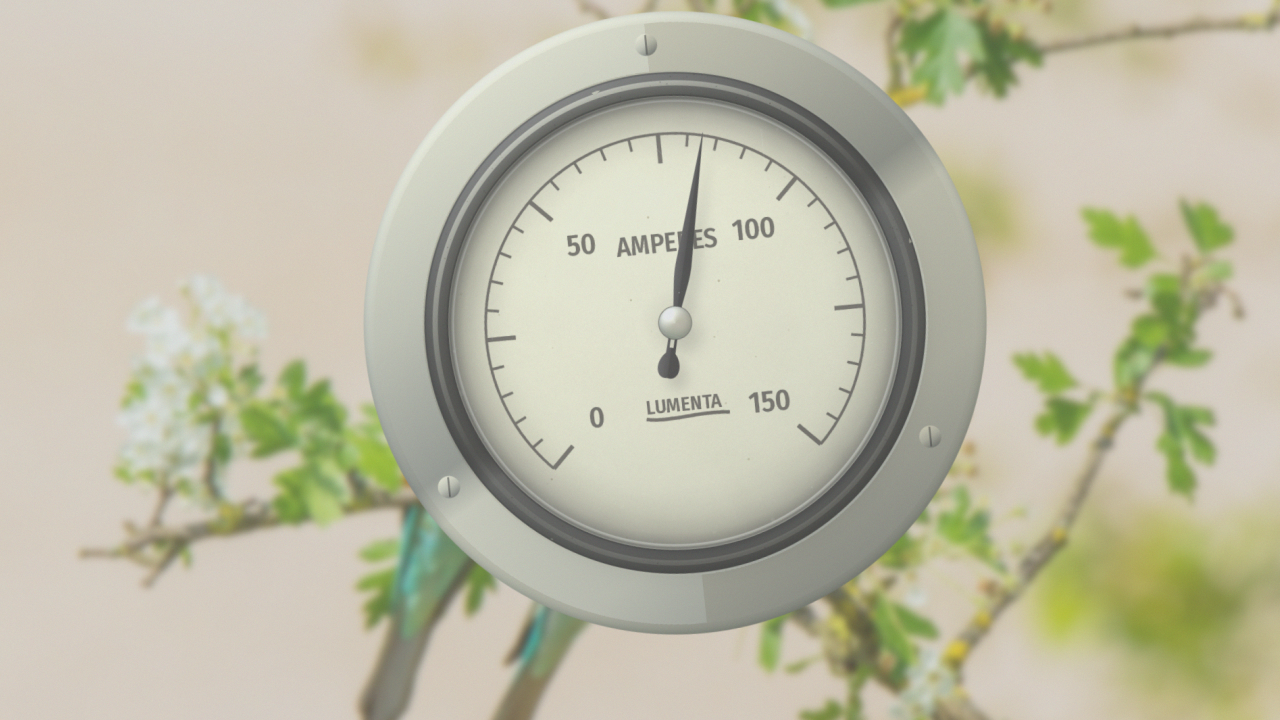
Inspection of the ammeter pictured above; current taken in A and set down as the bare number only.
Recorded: 82.5
